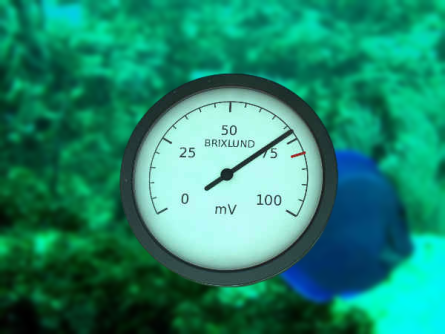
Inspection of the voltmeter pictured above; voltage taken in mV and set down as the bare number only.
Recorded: 72.5
